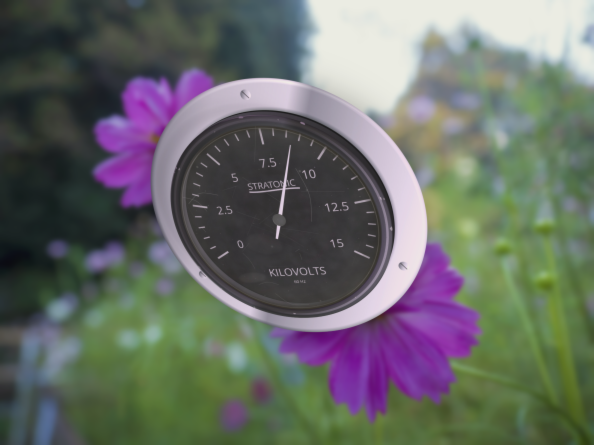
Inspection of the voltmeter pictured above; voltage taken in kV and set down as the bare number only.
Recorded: 8.75
